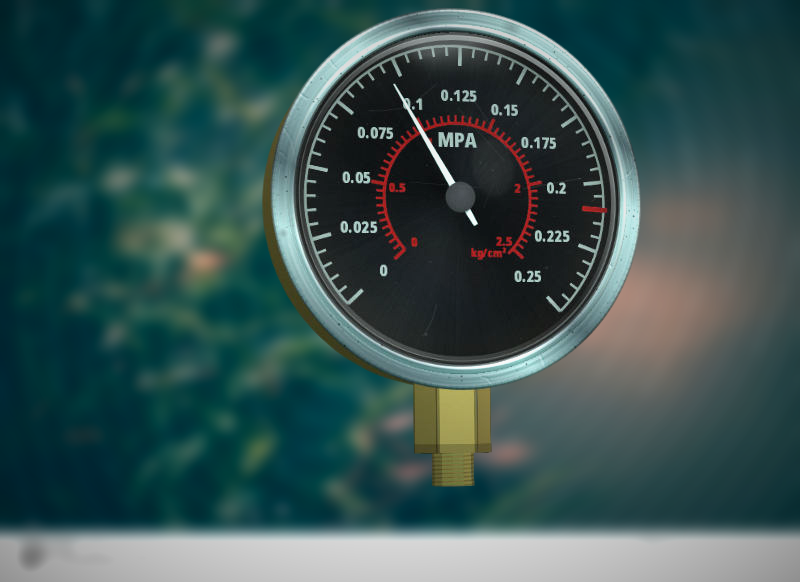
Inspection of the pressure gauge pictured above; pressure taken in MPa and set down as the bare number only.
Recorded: 0.095
